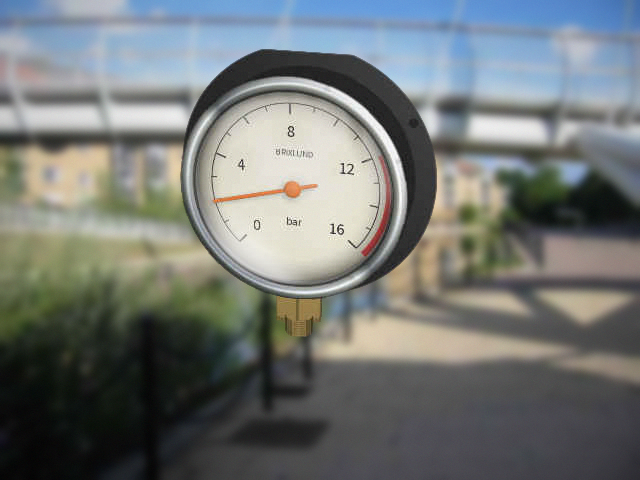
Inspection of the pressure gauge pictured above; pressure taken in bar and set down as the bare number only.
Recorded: 2
